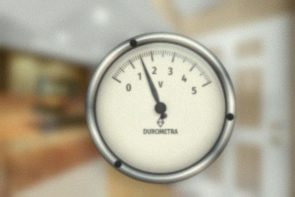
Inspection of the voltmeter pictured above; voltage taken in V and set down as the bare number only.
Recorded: 1.5
